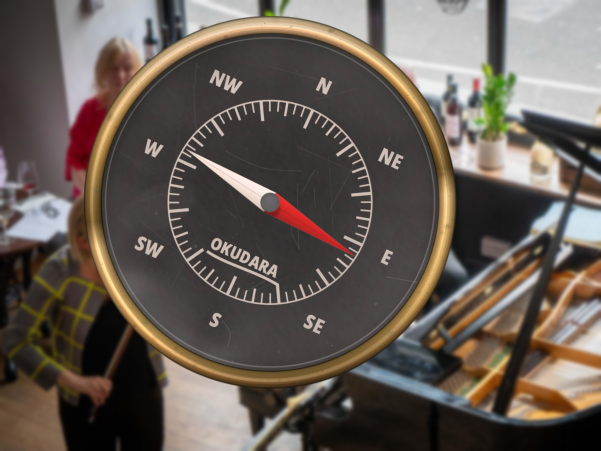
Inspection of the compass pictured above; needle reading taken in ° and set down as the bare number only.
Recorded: 97.5
